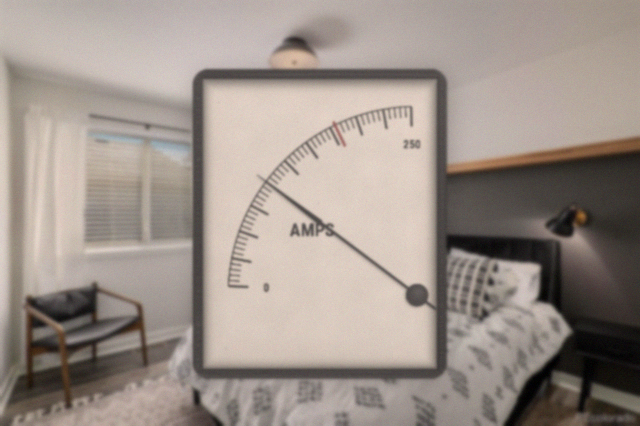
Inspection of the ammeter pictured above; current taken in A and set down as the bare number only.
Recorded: 100
